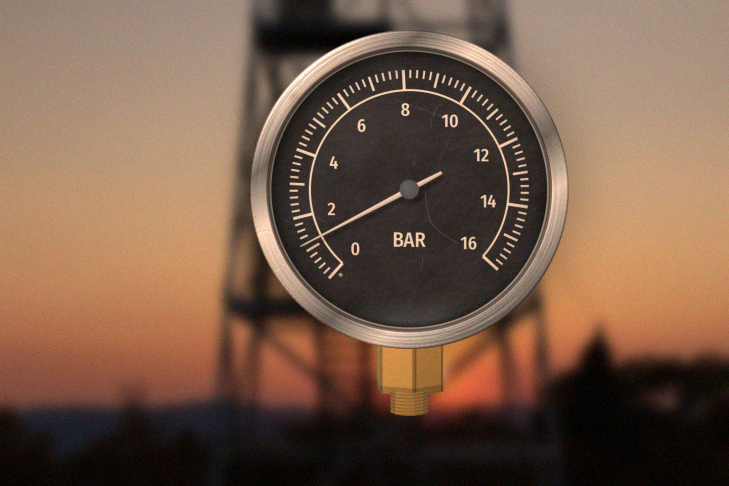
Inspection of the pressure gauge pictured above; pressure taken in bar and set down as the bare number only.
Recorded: 1.2
